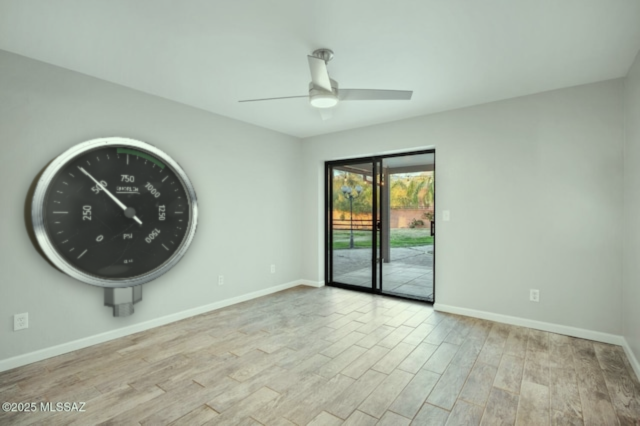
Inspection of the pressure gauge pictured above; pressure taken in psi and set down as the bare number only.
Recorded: 500
